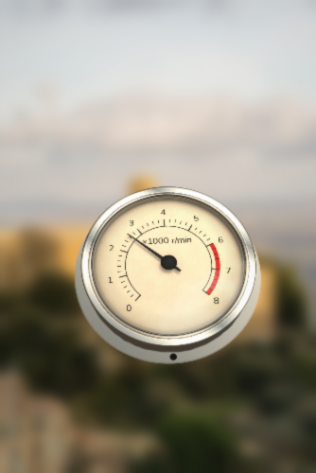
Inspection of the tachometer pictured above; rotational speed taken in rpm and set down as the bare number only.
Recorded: 2600
